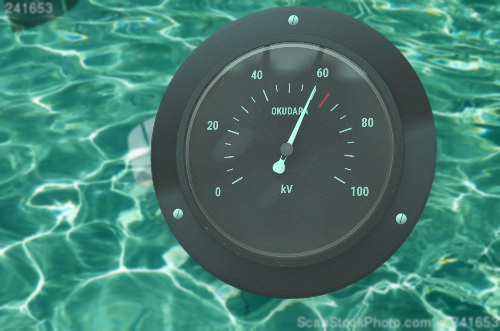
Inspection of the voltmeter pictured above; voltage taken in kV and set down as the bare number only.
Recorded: 60
